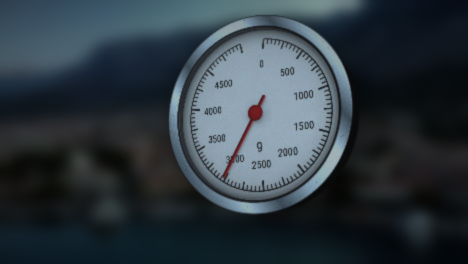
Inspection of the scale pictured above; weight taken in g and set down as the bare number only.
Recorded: 3000
